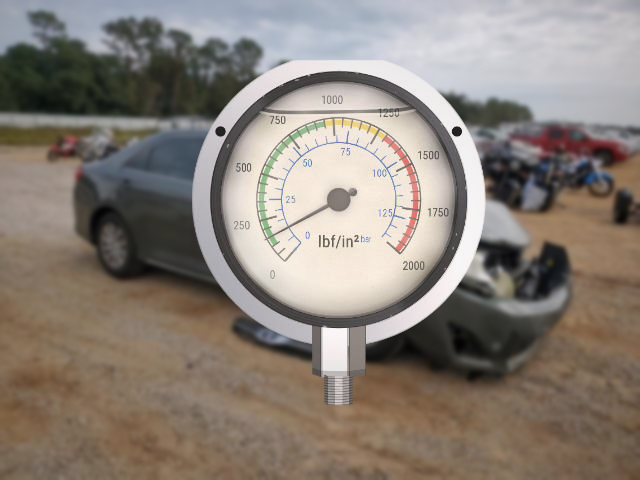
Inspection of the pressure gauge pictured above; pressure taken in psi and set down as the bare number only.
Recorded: 150
